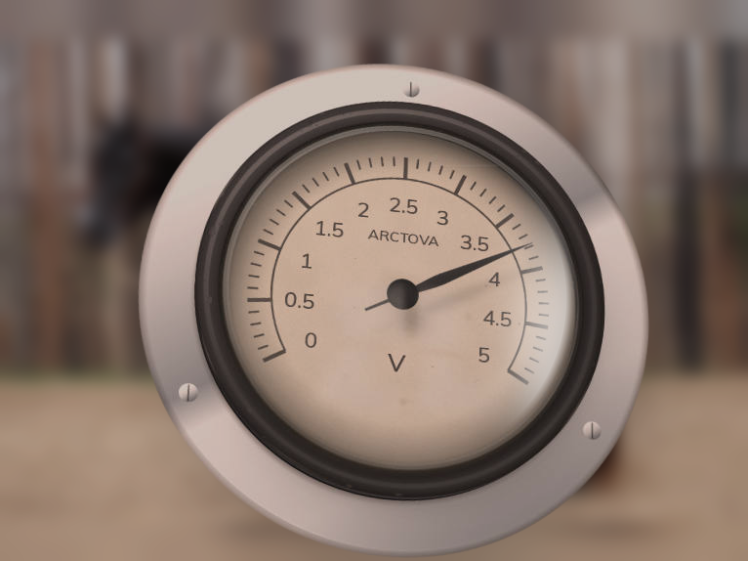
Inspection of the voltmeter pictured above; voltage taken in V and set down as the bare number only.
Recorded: 3.8
